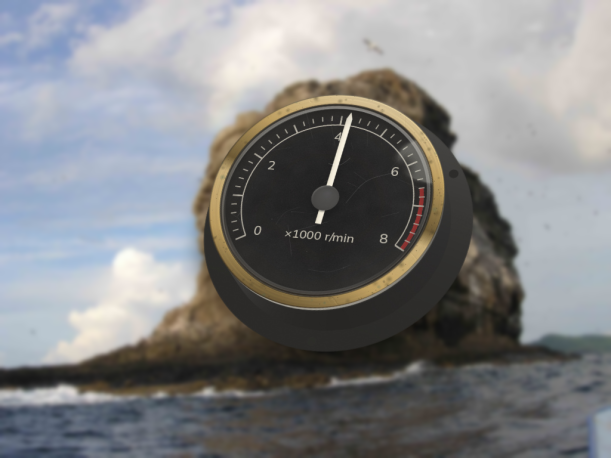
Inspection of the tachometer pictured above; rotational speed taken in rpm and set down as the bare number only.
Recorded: 4200
